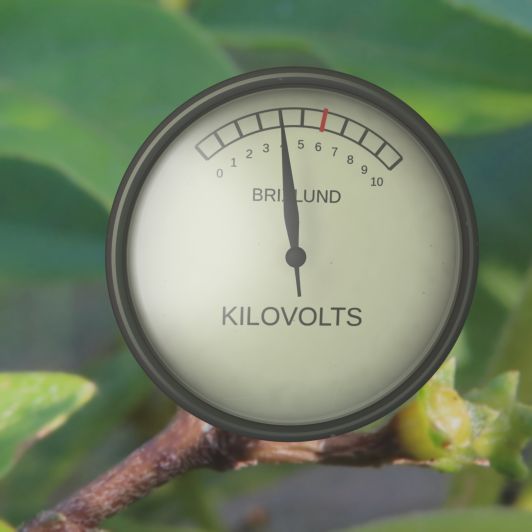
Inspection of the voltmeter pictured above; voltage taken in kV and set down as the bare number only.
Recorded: 4
